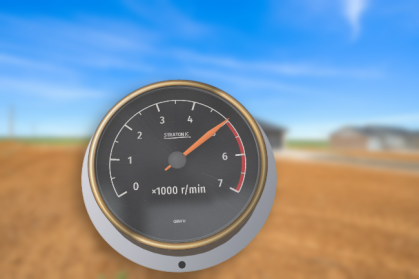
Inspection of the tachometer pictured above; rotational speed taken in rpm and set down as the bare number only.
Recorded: 5000
